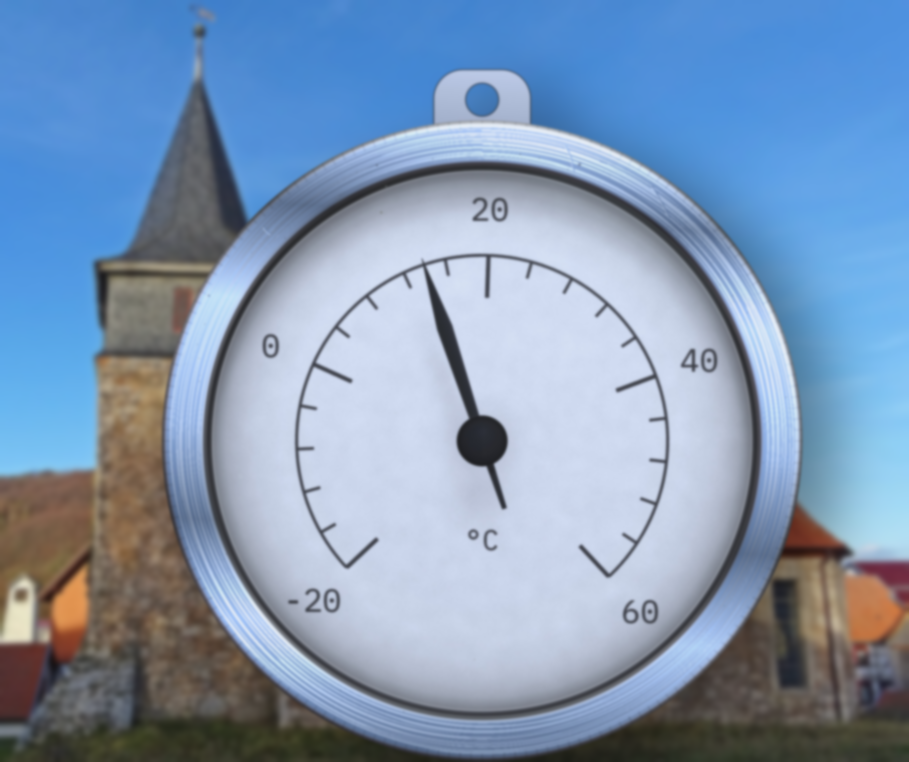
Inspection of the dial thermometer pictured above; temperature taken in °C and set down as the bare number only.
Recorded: 14
